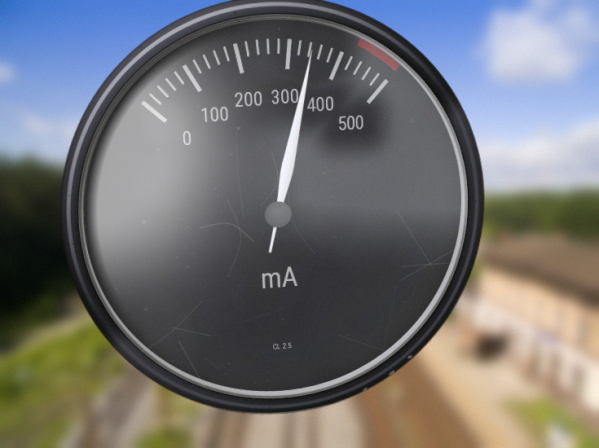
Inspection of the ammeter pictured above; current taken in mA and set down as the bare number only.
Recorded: 340
